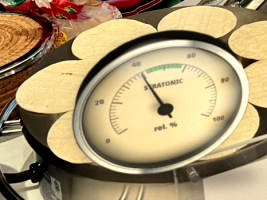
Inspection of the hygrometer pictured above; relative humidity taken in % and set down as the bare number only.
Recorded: 40
